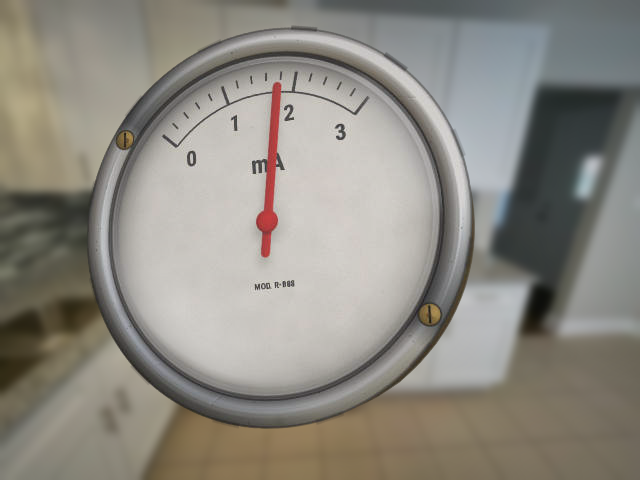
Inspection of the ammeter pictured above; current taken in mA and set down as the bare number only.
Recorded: 1.8
